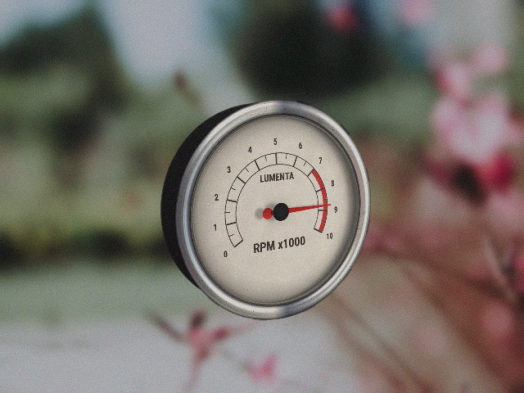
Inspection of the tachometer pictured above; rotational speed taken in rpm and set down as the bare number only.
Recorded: 8750
